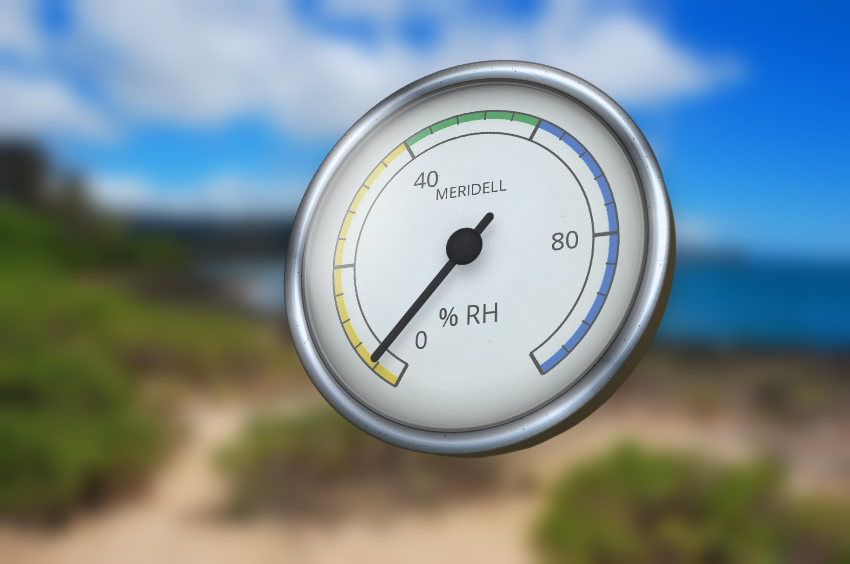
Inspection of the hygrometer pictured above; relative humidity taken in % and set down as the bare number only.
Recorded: 4
